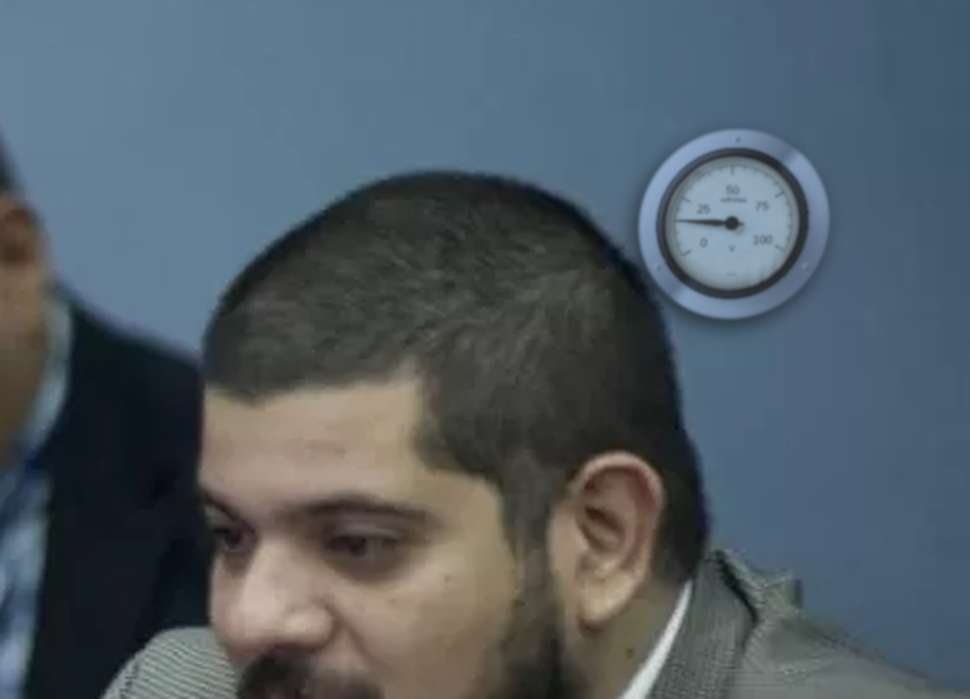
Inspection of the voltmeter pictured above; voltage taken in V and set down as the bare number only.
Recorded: 15
